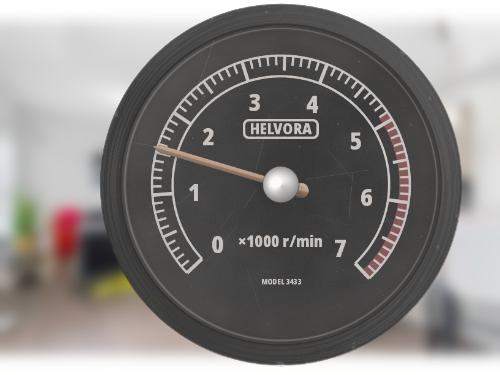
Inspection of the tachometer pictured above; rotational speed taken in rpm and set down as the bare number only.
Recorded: 1550
